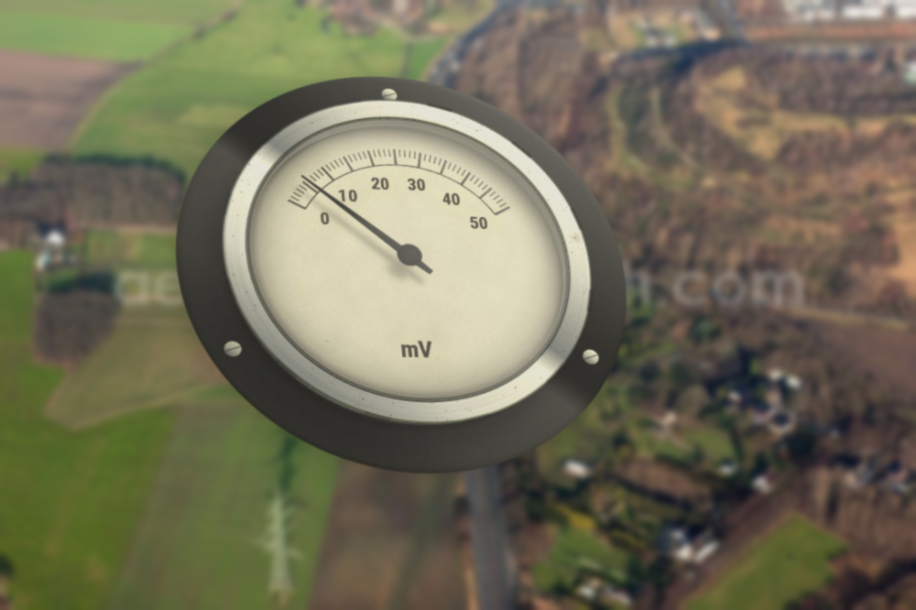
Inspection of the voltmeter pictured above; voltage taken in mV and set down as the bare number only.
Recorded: 5
